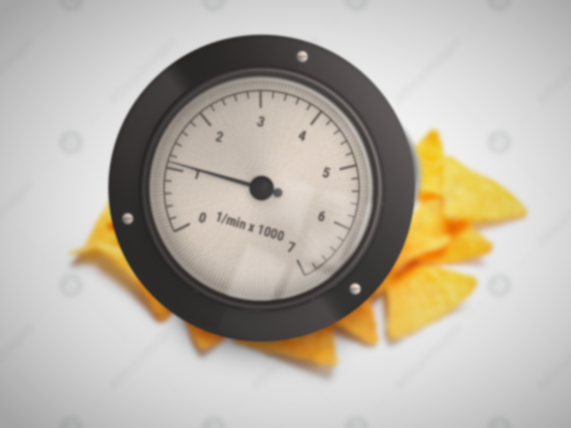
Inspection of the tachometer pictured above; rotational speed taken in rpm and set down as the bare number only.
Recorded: 1100
